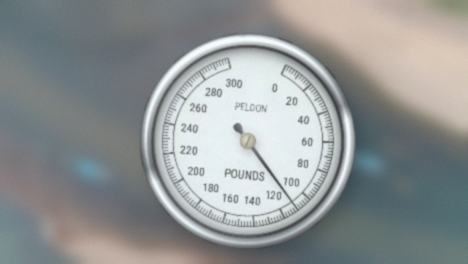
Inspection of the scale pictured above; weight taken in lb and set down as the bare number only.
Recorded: 110
